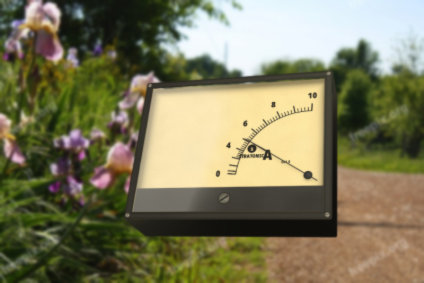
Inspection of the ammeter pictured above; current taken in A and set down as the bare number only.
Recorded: 5
